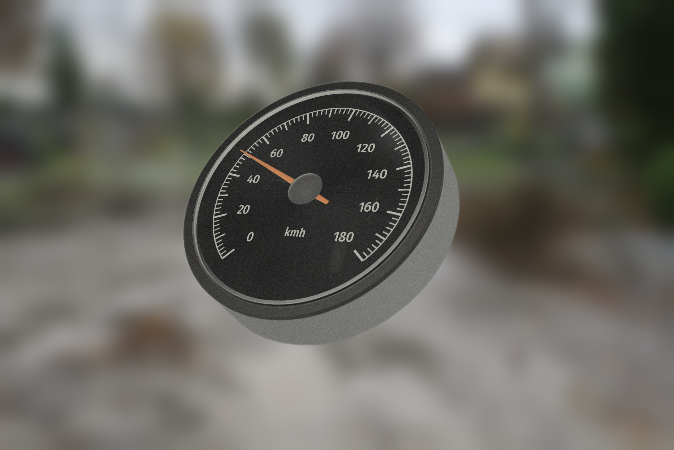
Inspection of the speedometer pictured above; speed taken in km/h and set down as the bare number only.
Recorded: 50
